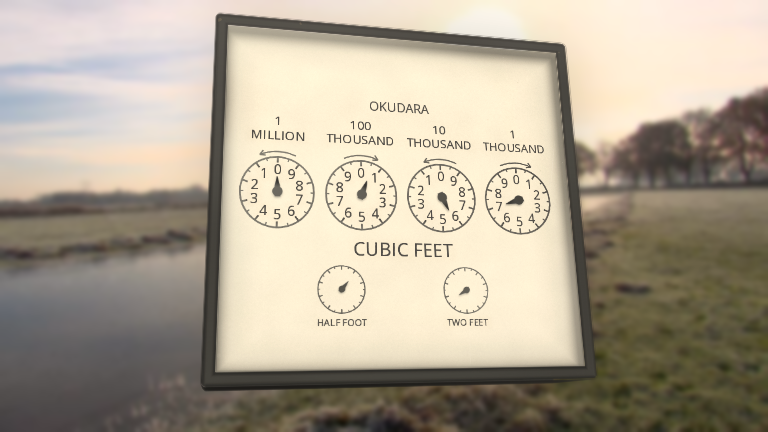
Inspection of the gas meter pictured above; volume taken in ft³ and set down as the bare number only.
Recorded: 5700
